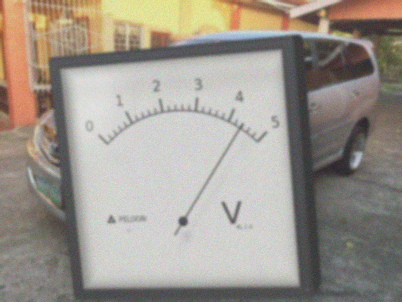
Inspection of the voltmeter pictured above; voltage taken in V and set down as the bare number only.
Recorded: 4.4
